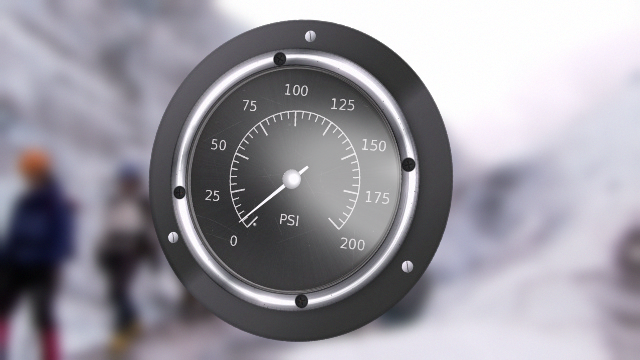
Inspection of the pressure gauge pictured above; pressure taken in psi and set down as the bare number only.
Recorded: 5
